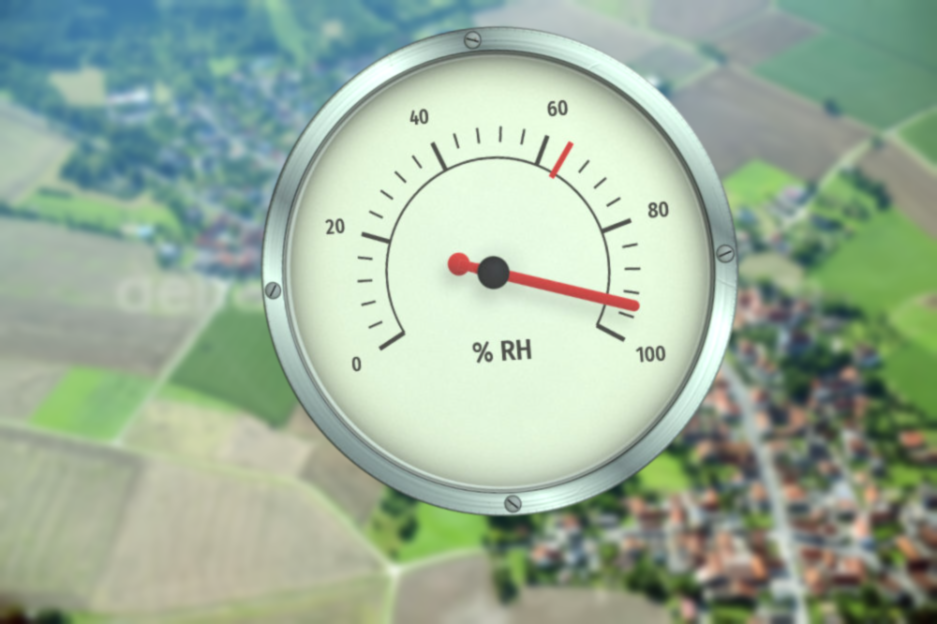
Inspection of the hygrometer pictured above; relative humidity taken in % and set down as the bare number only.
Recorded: 94
